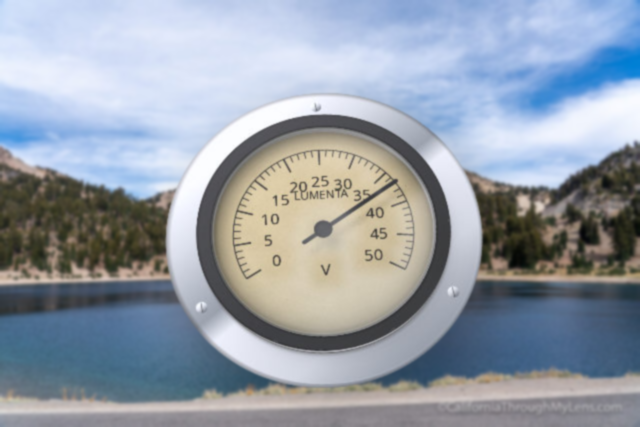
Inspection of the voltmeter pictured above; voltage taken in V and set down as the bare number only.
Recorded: 37
